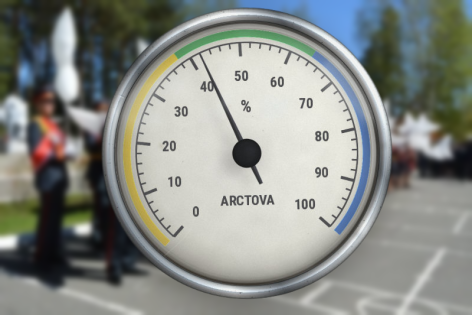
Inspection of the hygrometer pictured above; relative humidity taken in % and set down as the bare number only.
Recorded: 42
